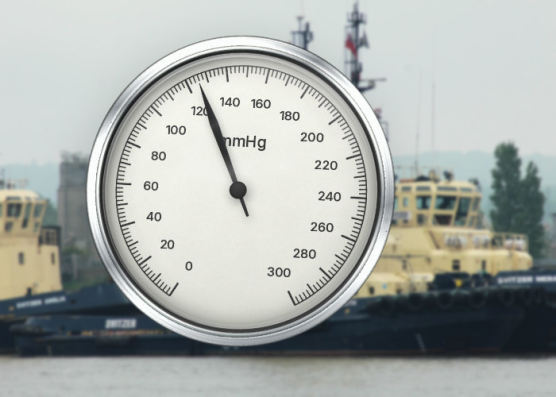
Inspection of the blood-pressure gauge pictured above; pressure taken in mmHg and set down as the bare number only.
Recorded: 126
